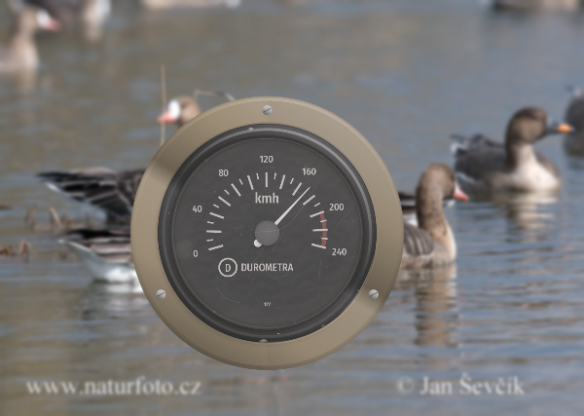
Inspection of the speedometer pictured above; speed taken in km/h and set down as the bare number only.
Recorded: 170
